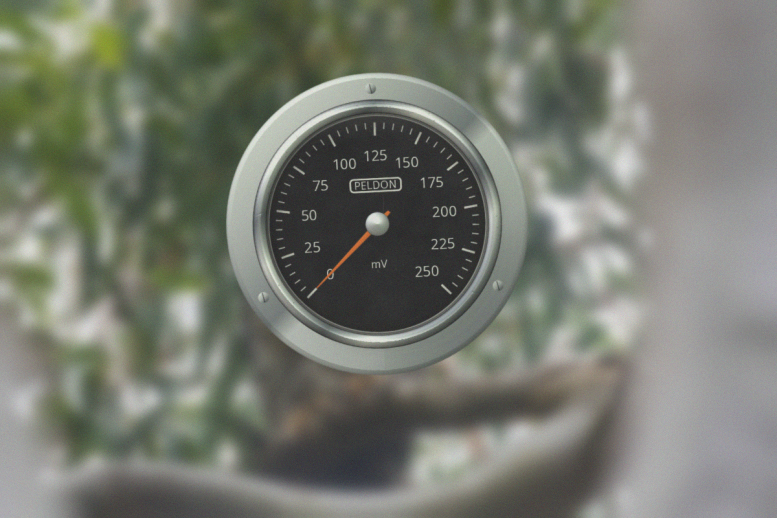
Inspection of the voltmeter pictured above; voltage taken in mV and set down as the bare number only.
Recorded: 0
